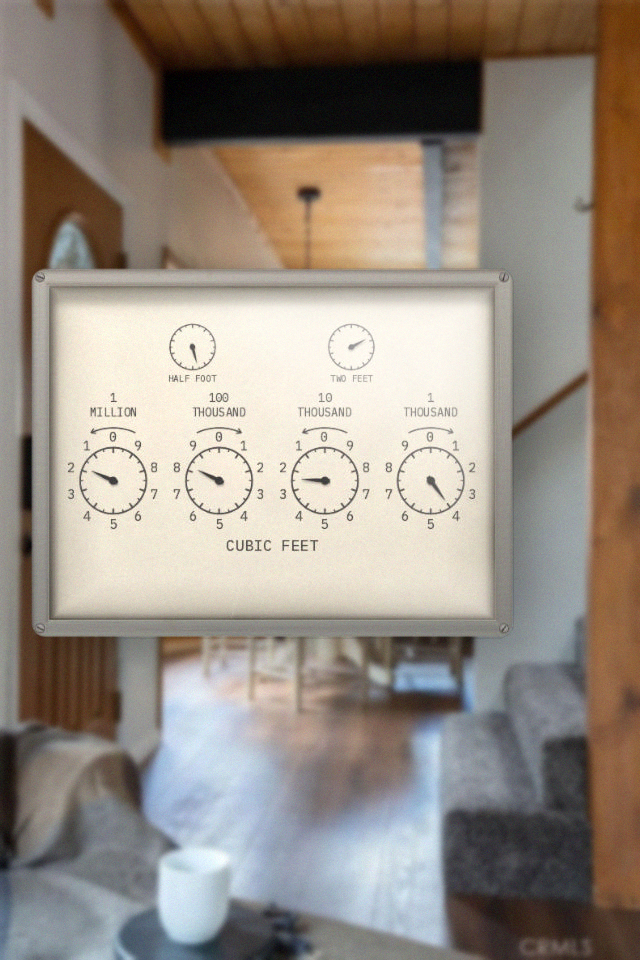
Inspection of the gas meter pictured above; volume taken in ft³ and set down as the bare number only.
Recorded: 182400
